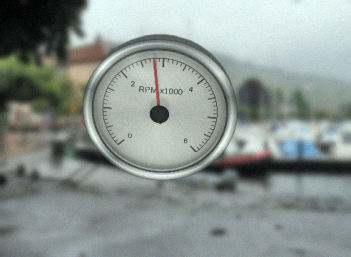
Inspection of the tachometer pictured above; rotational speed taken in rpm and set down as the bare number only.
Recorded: 2800
